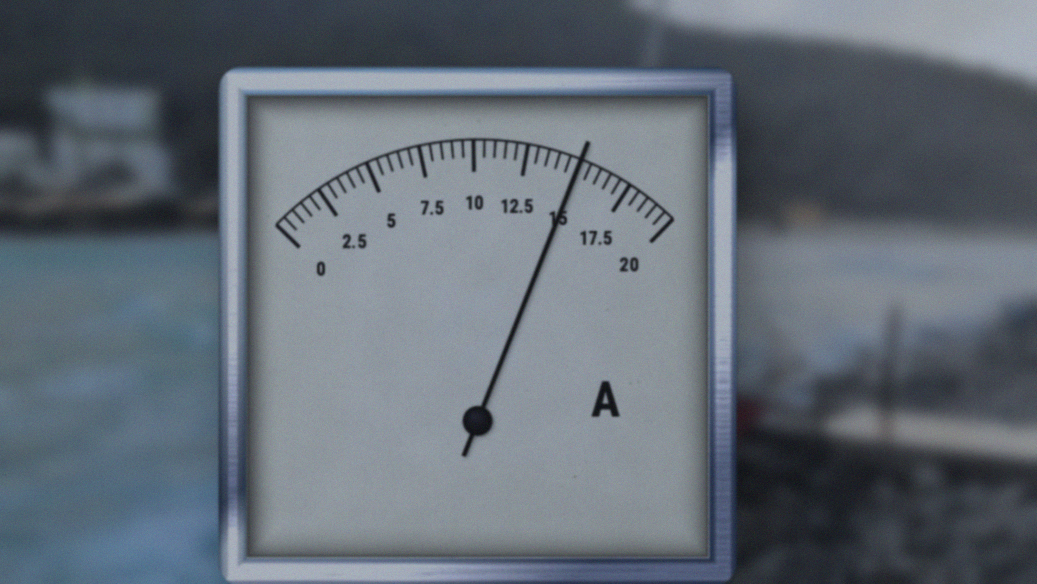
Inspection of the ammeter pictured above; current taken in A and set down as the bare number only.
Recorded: 15
